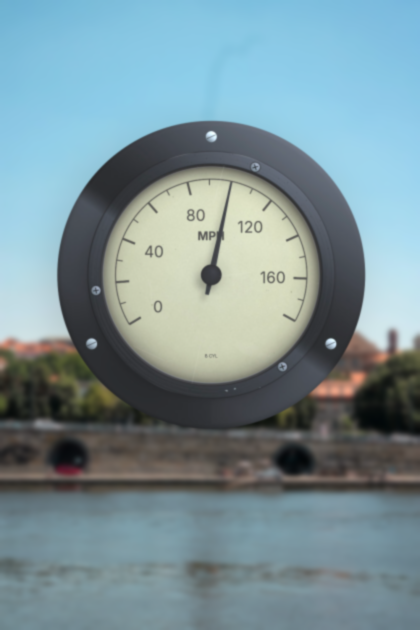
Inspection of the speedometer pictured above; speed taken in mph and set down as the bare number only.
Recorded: 100
